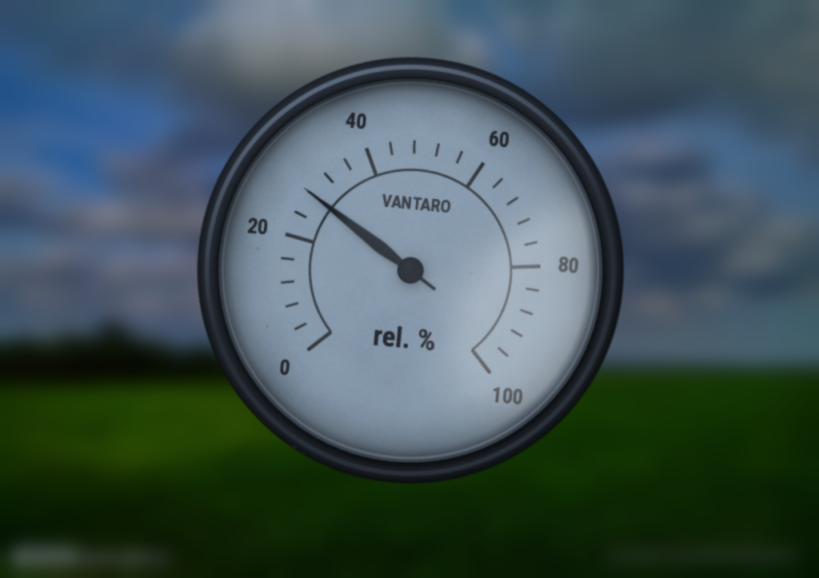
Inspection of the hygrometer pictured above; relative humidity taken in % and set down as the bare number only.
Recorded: 28
